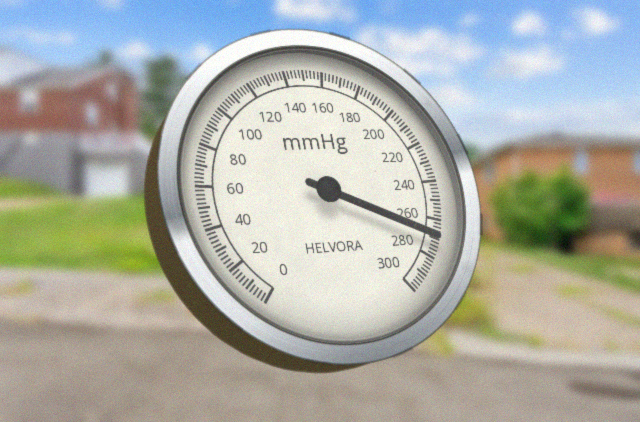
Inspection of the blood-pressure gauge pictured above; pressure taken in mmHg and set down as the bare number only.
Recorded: 270
